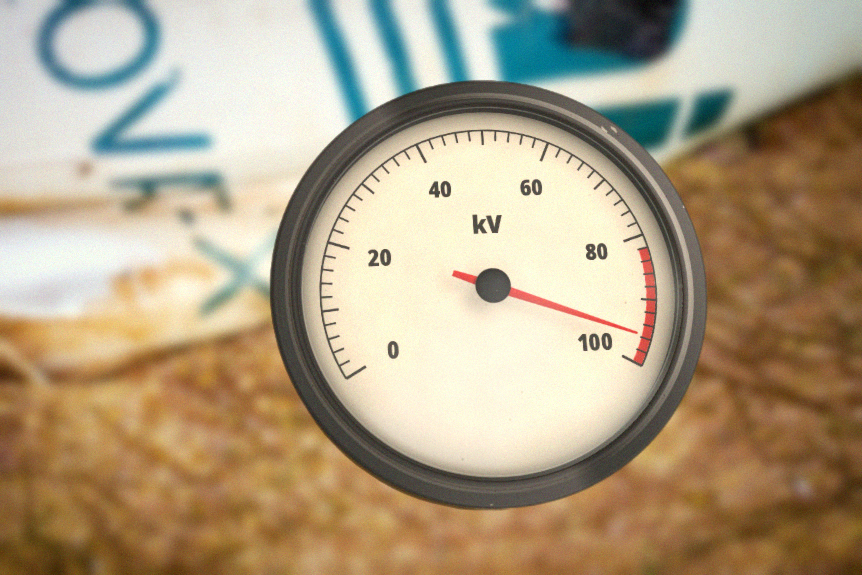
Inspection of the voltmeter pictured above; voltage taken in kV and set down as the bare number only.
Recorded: 96
